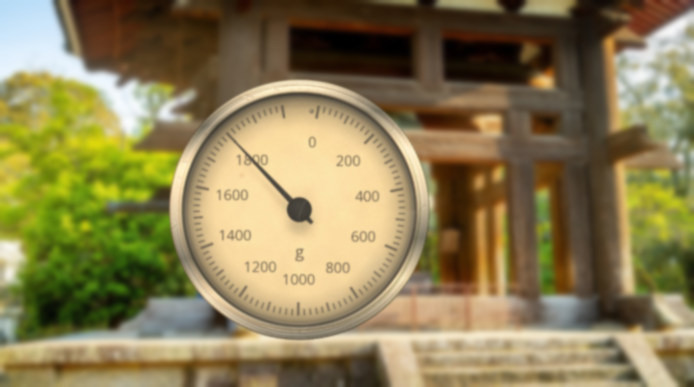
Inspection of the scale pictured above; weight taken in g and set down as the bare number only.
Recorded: 1800
